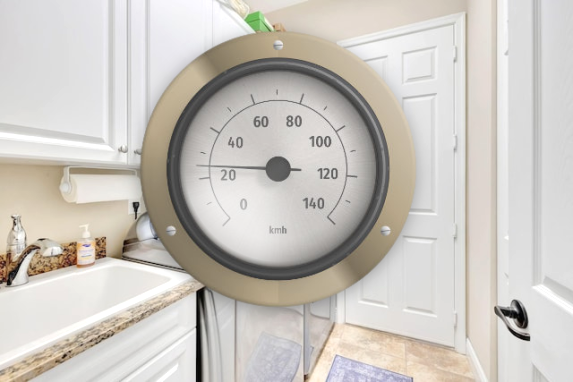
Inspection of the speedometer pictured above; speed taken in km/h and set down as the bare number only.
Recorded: 25
